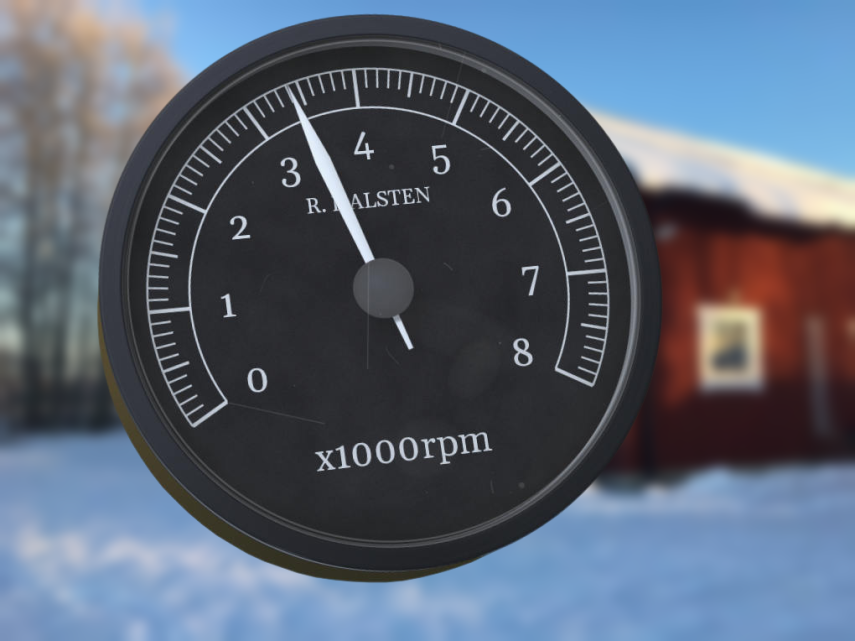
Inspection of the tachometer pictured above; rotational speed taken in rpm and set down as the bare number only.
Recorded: 3400
